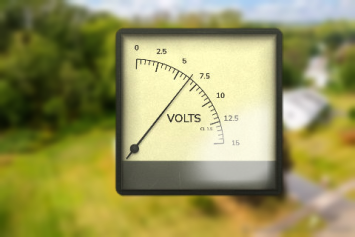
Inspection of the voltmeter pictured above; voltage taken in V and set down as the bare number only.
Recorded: 6.5
